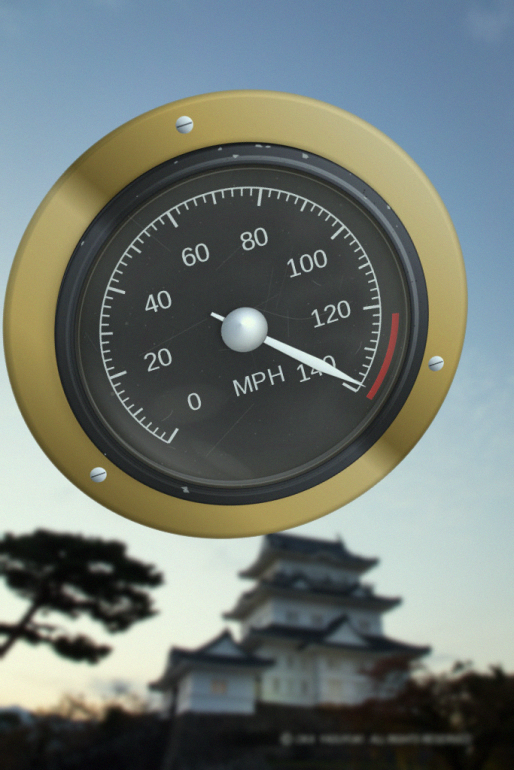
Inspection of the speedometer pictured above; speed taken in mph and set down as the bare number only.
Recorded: 138
